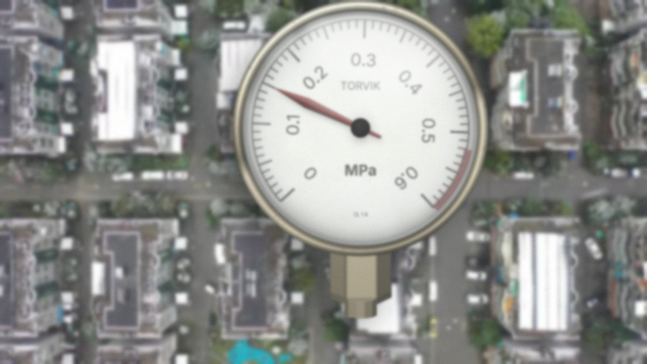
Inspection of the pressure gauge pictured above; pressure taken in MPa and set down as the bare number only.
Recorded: 0.15
